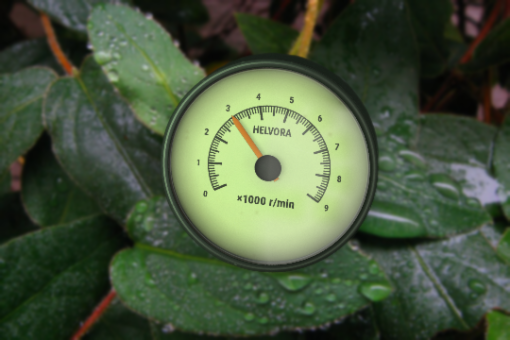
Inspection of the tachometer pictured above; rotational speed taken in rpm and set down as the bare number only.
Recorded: 3000
